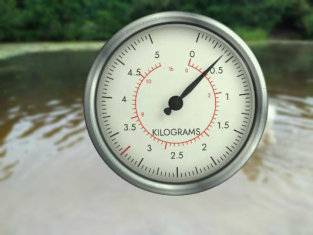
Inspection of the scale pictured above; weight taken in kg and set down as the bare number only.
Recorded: 0.4
